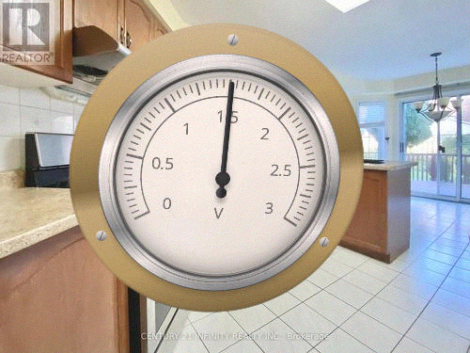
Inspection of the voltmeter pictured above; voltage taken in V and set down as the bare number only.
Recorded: 1.5
